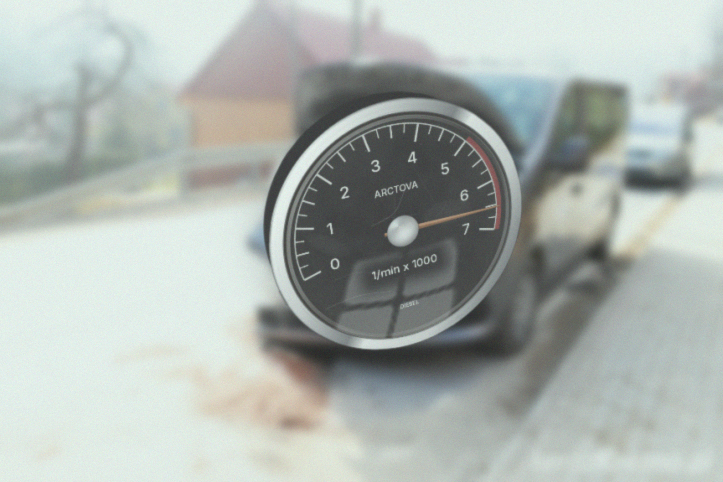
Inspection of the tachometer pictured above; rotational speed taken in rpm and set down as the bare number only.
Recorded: 6500
